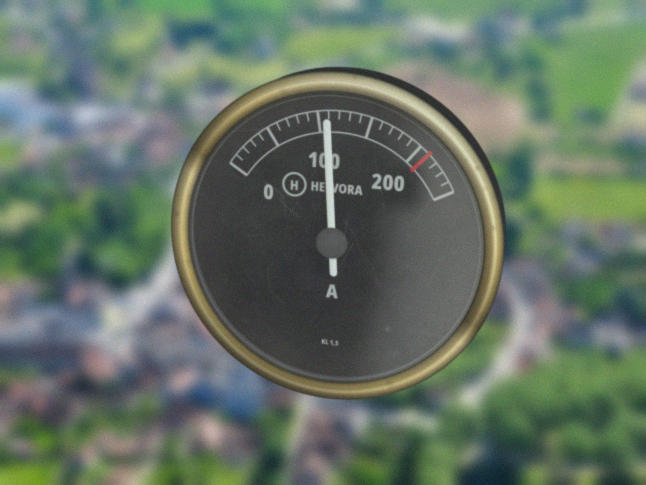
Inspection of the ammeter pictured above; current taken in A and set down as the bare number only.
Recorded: 110
